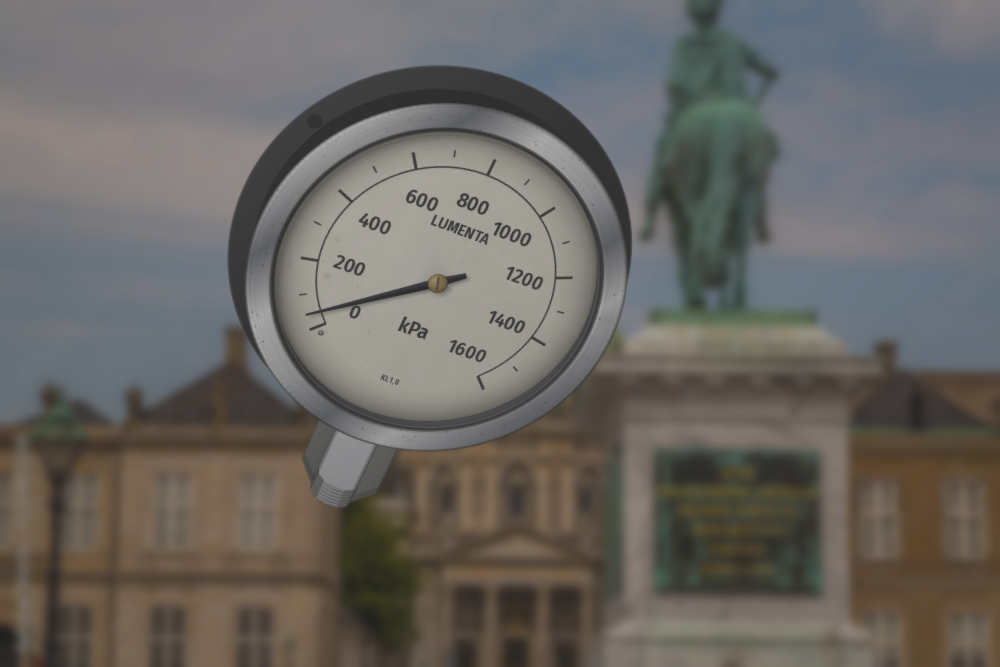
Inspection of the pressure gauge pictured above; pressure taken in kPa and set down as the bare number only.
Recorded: 50
